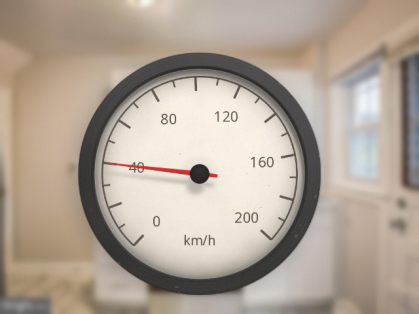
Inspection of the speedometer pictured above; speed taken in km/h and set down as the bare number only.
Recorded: 40
